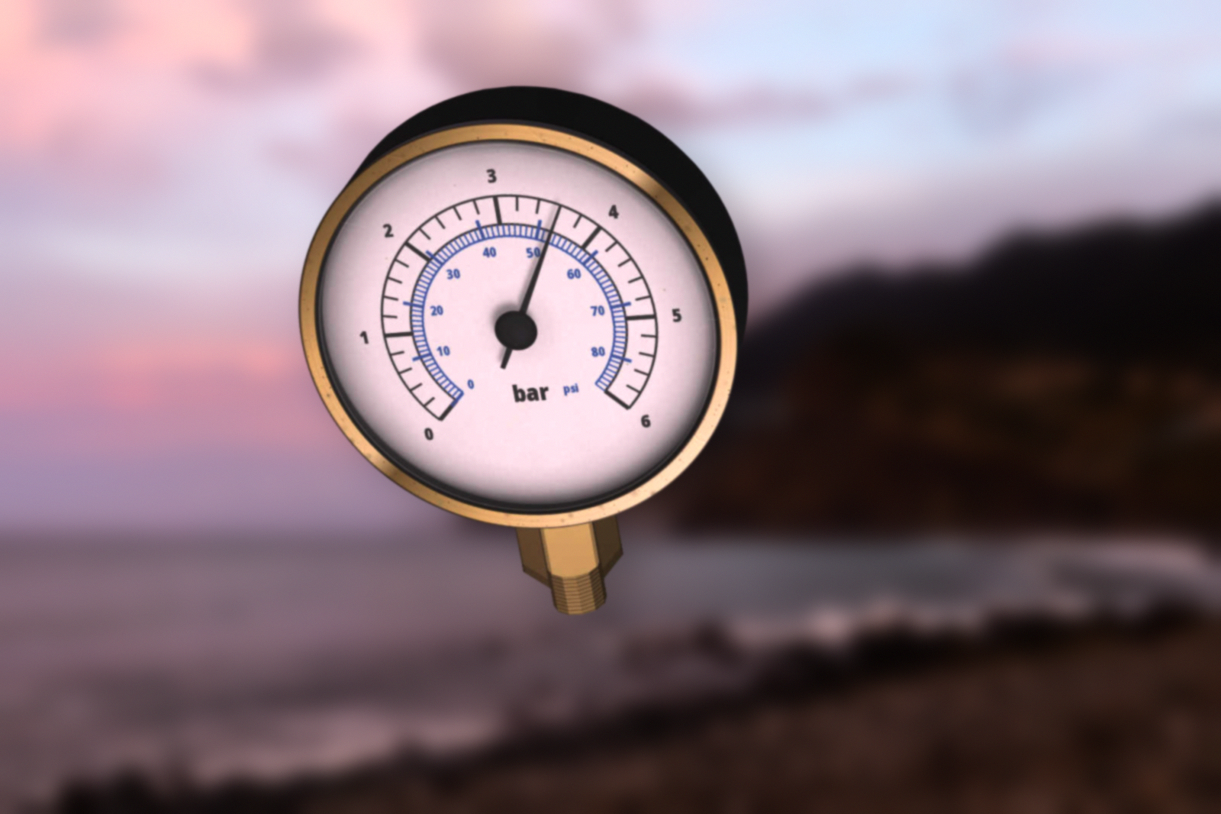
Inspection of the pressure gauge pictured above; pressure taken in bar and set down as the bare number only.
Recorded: 3.6
